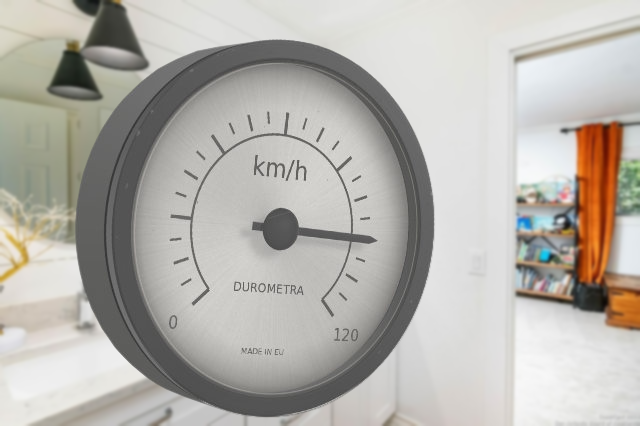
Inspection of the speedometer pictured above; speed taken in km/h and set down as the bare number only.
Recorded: 100
